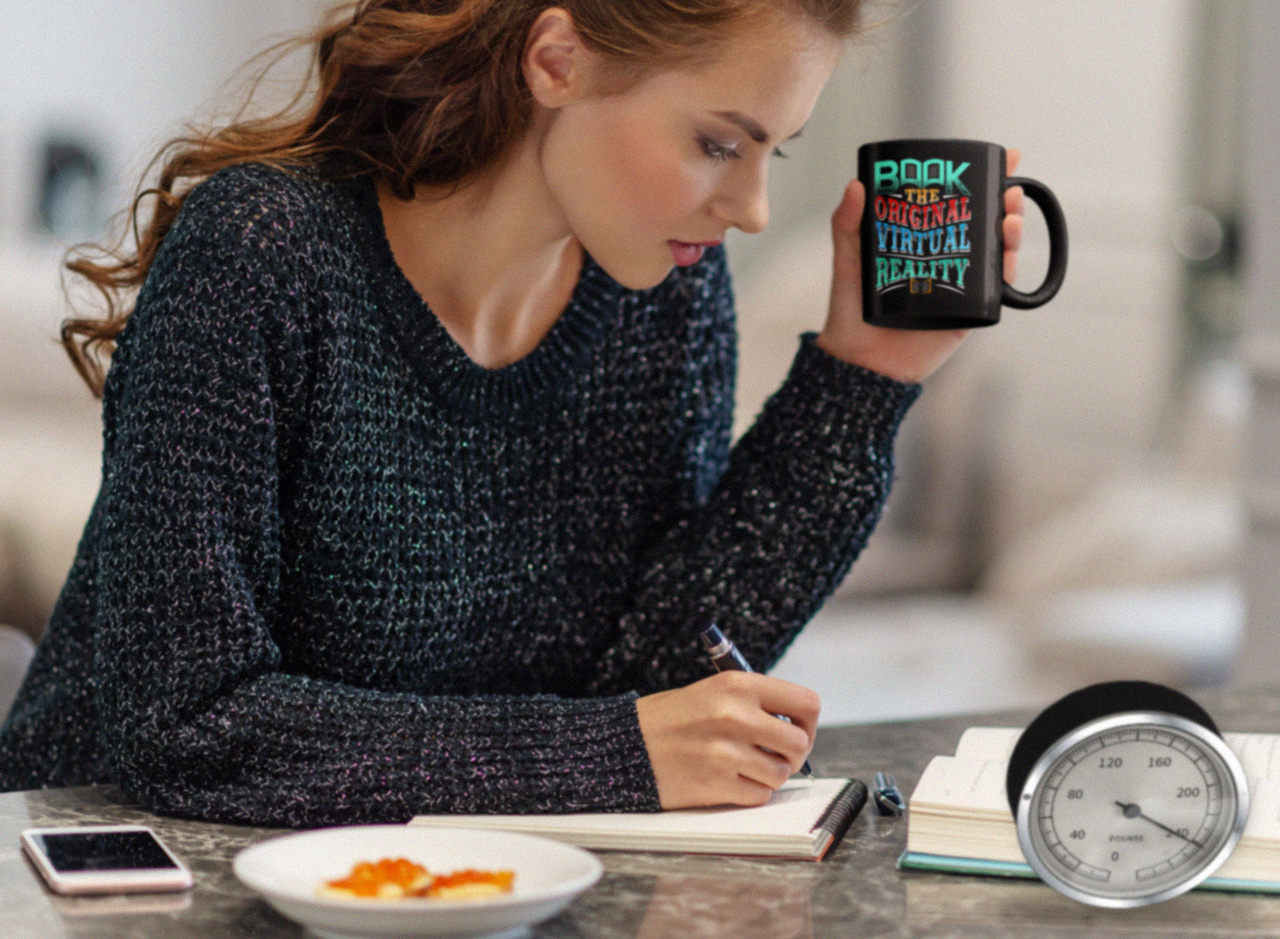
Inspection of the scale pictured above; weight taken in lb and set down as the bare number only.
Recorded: 240
